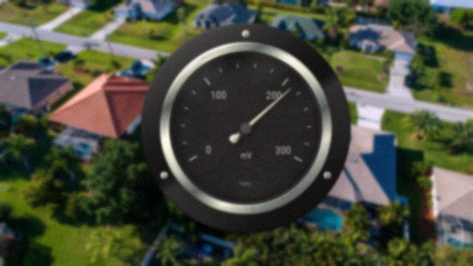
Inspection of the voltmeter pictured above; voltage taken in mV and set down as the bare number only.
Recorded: 210
